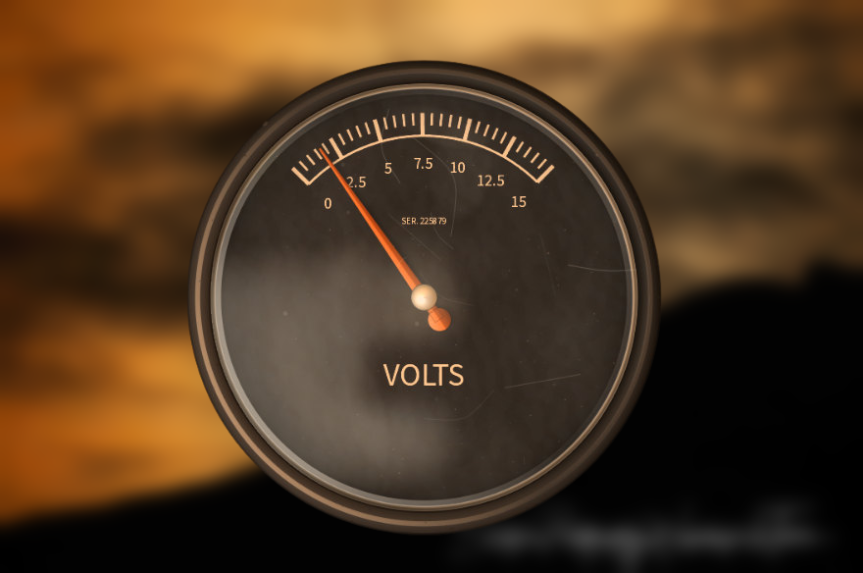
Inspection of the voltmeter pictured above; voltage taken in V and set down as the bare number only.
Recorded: 1.75
